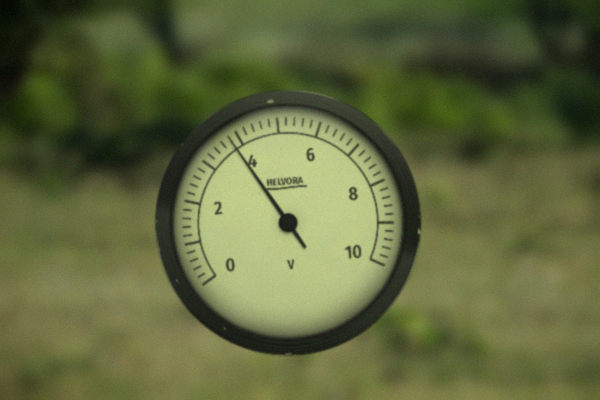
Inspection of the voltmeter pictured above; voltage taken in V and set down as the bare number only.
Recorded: 3.8
